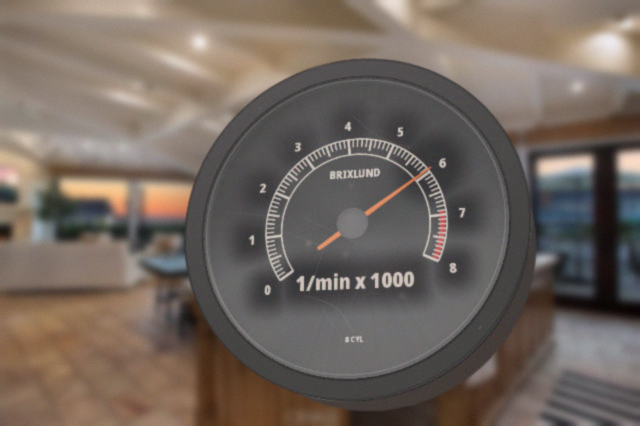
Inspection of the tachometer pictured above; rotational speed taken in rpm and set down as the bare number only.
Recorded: 6000
